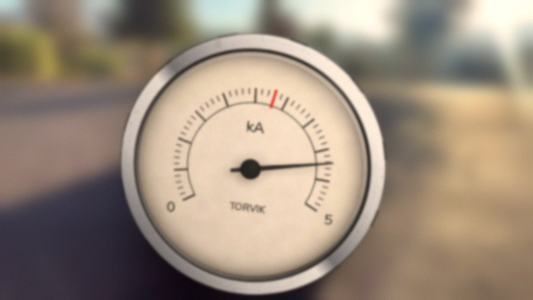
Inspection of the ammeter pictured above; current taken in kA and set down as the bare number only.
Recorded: 4.2
